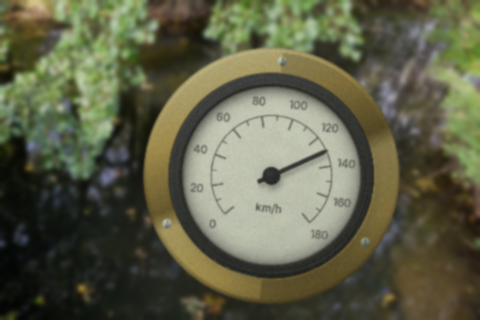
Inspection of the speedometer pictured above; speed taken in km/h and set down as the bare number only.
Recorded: 130
